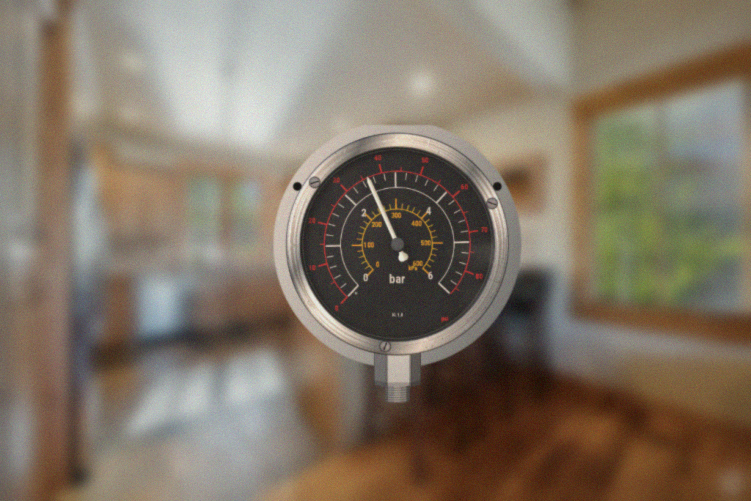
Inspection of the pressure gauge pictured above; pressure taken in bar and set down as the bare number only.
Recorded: 2.5
